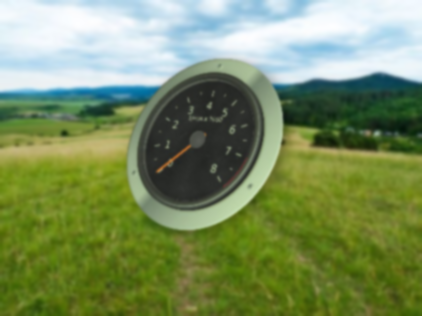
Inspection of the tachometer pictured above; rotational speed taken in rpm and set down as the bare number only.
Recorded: 0
